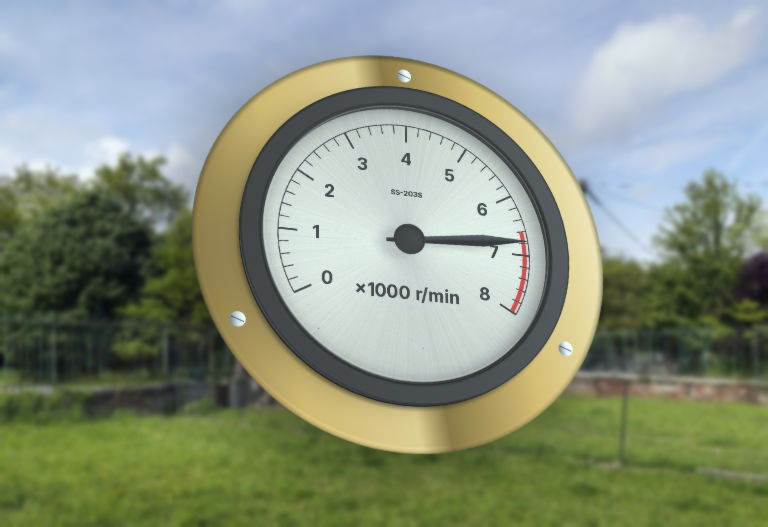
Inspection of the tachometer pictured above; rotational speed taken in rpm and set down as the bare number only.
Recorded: 6800
